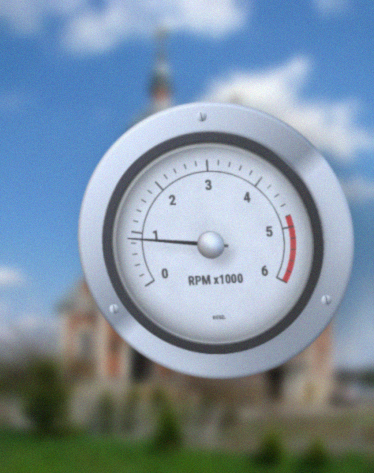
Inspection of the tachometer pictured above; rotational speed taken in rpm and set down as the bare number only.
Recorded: 900
